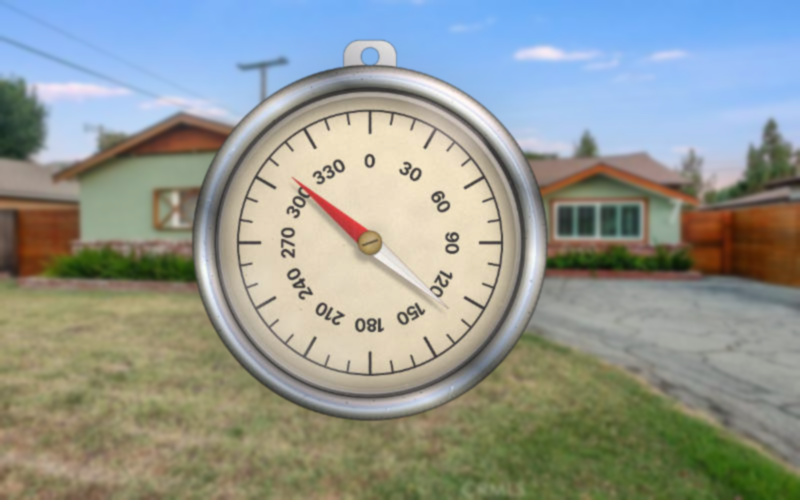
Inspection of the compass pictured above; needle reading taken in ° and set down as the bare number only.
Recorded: 310
